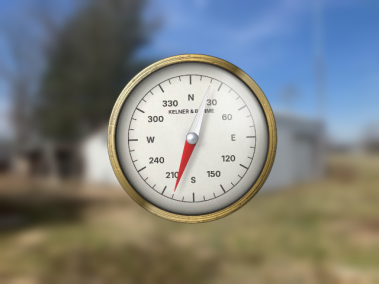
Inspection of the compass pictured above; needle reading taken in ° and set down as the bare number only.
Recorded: 200
